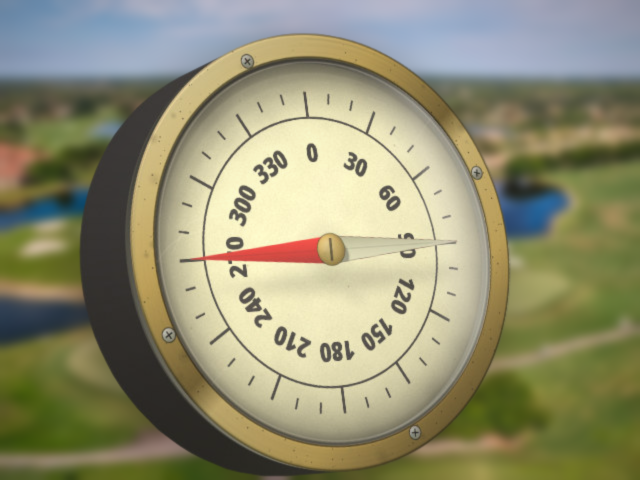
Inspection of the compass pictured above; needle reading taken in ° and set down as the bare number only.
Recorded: 270
